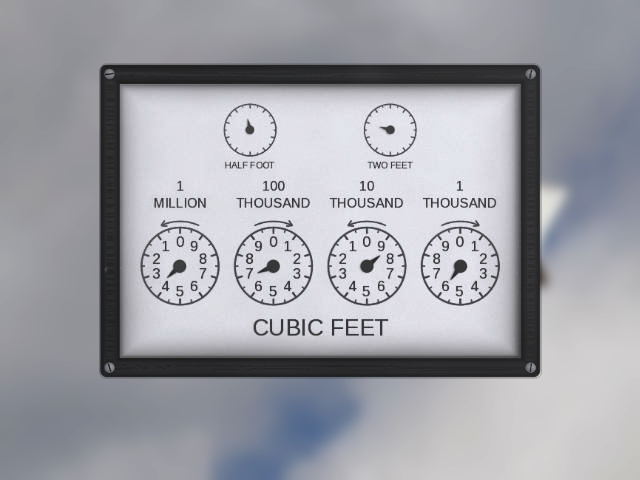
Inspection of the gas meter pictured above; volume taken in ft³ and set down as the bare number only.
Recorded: 368600
